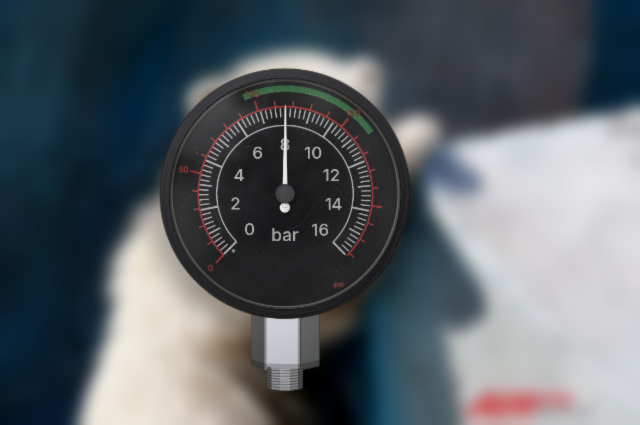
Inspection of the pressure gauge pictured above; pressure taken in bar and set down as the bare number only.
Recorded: 8
